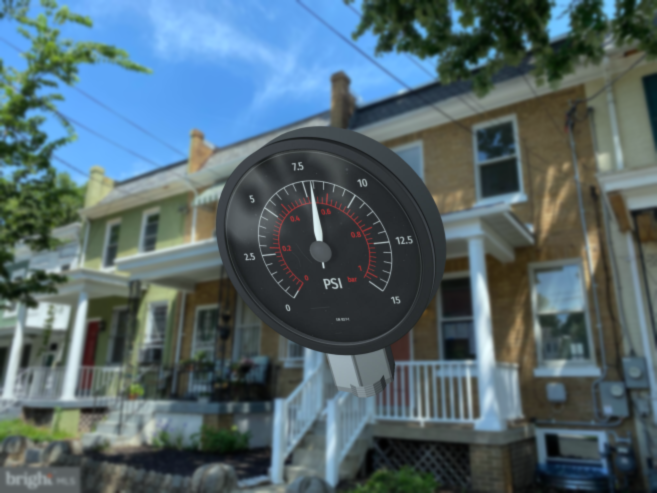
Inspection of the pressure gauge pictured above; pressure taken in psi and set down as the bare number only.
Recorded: 8
